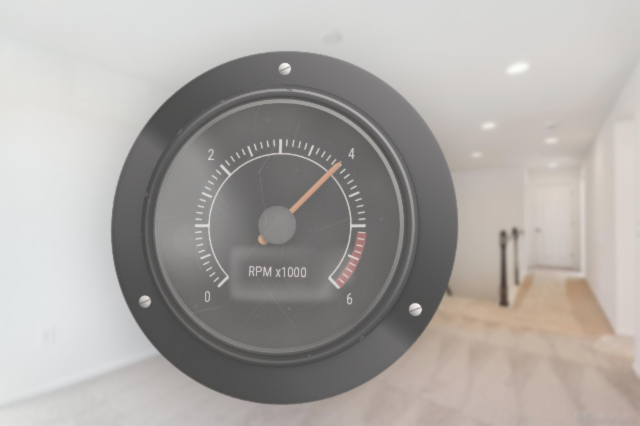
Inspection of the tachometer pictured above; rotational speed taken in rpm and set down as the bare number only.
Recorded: 4000
